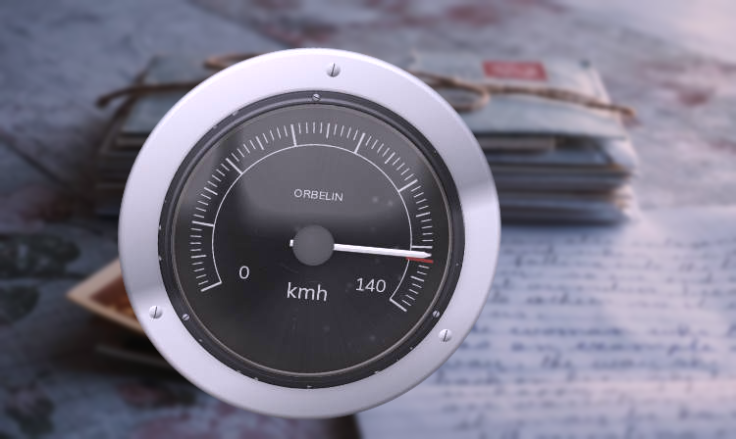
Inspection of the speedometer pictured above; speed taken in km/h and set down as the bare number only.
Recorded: 122
